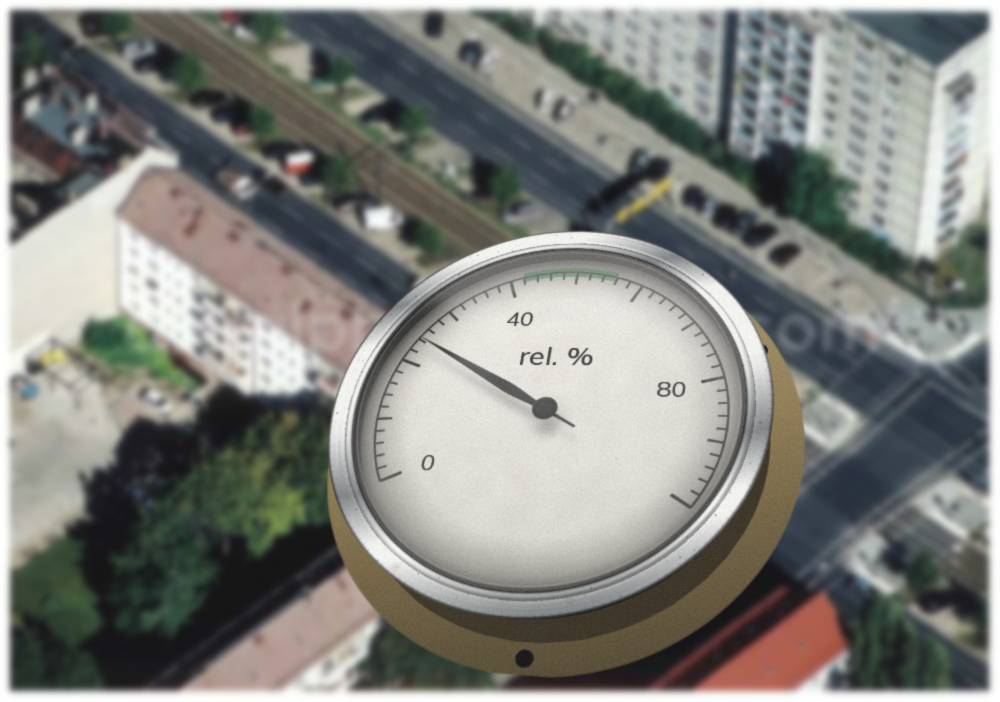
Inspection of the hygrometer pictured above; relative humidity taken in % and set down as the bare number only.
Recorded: 24
